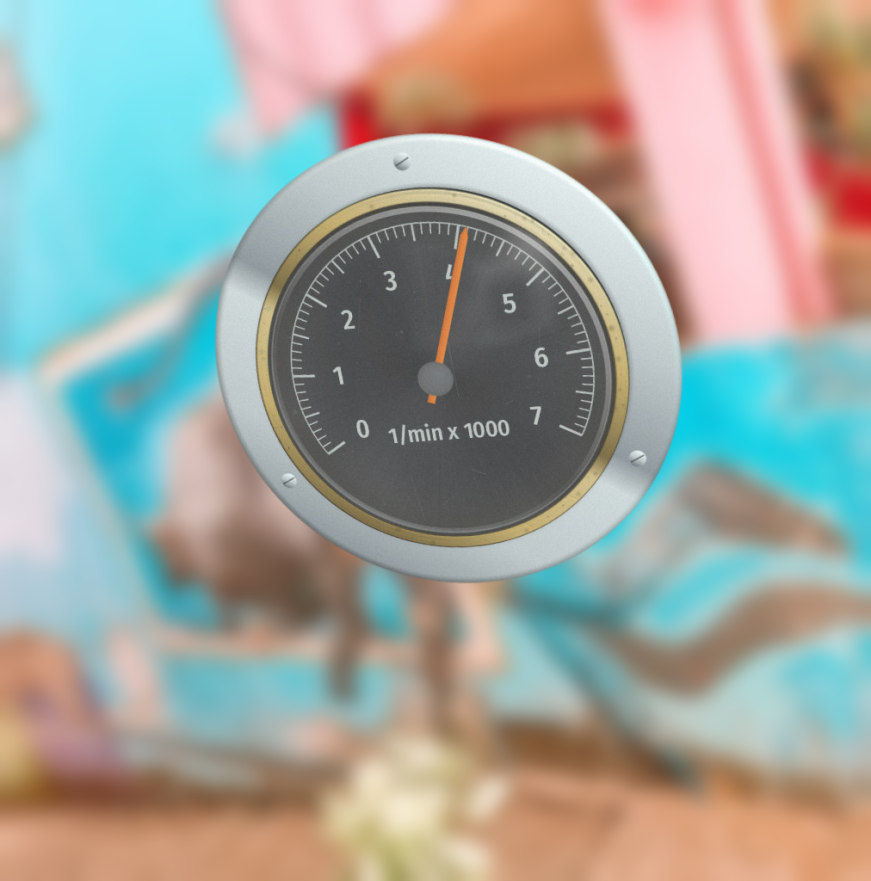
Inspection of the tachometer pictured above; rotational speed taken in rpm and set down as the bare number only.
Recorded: 4100
